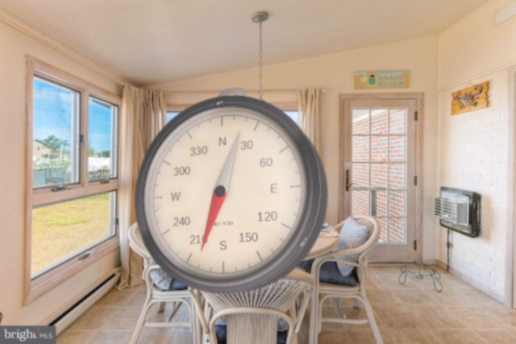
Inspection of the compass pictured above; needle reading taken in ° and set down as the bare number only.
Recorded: 200
